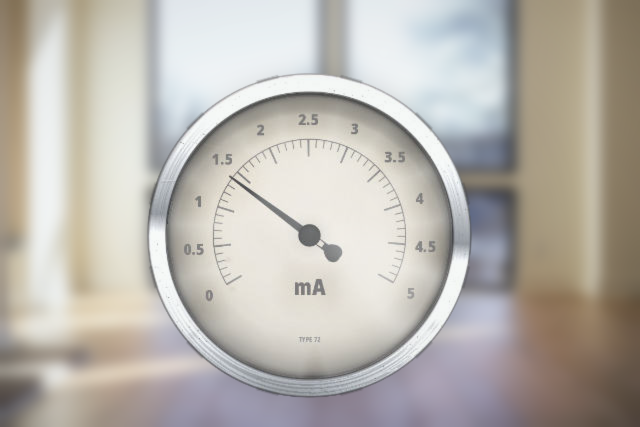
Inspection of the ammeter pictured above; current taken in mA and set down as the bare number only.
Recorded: 1.4
